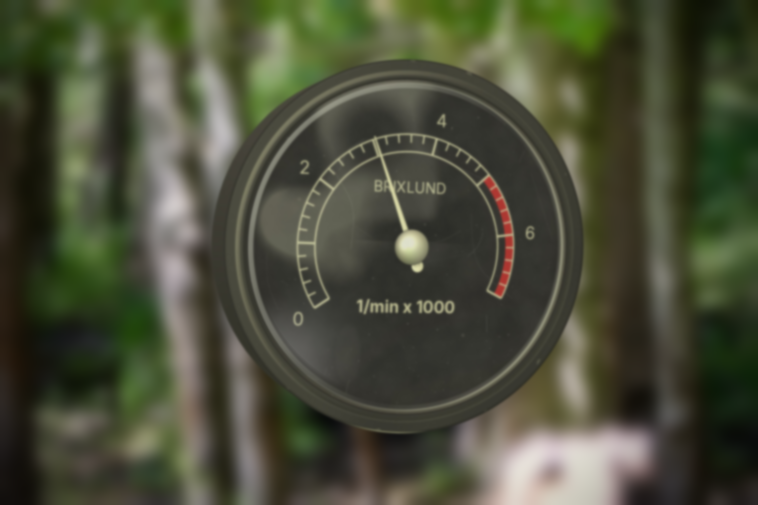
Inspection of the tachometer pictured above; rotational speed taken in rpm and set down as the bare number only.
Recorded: 3000
